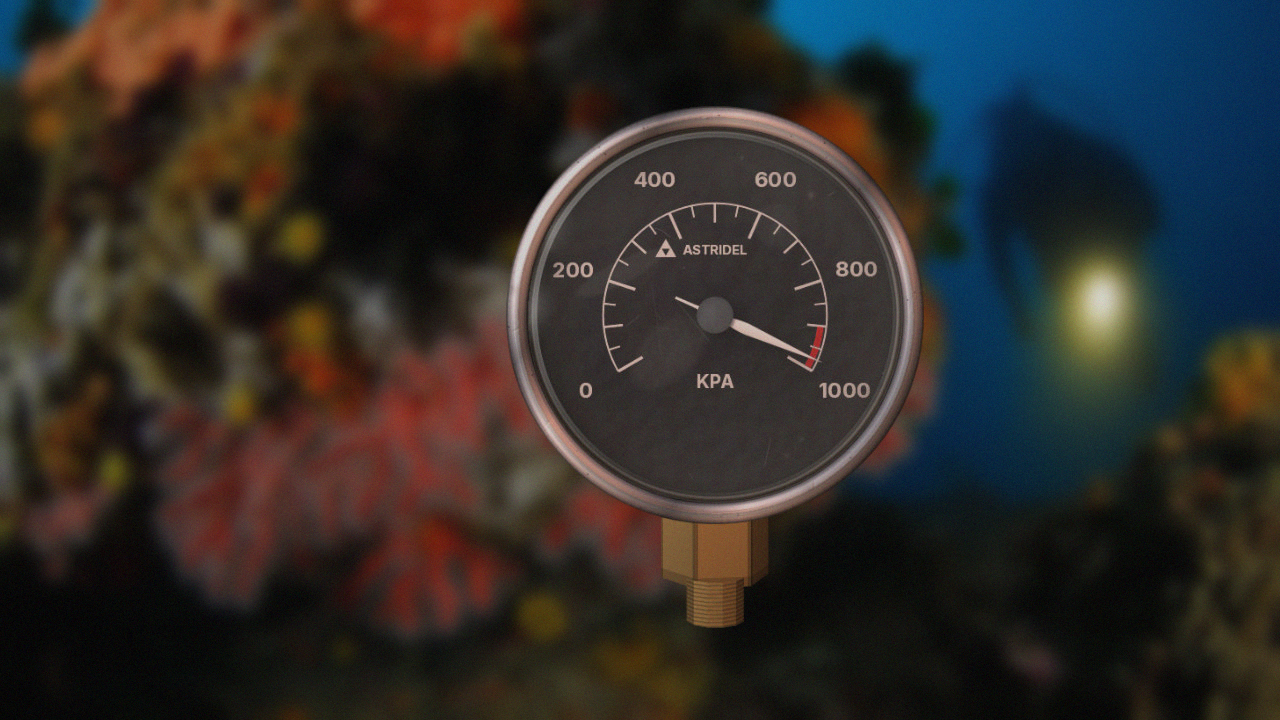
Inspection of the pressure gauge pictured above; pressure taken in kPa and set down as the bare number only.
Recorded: 975
